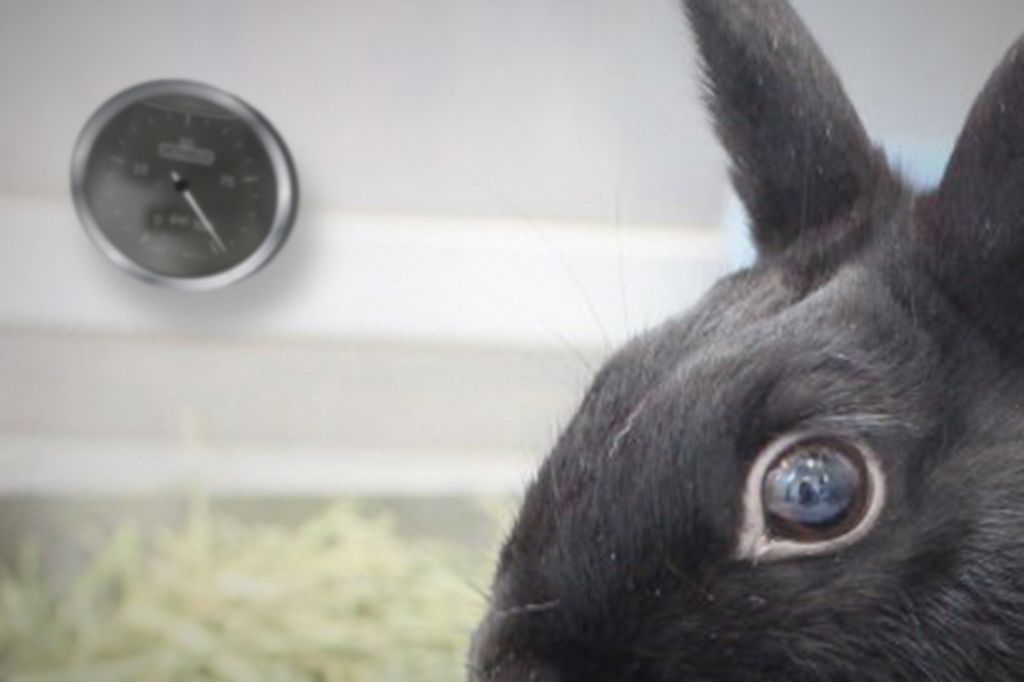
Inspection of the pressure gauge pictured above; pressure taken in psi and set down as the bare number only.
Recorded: 97.5
